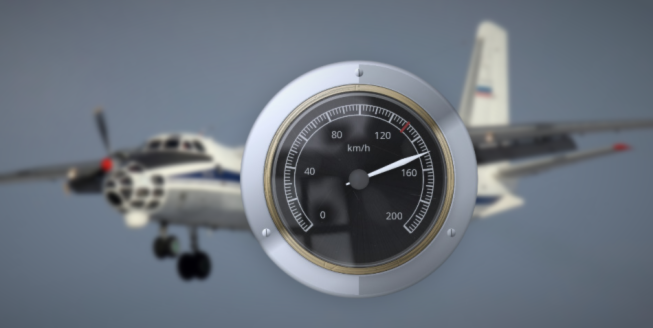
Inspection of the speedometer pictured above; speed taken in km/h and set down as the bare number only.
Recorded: 150
